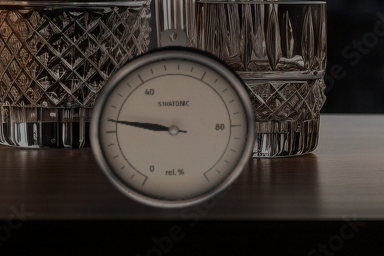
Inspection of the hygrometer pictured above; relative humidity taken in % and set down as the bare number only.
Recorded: 24
